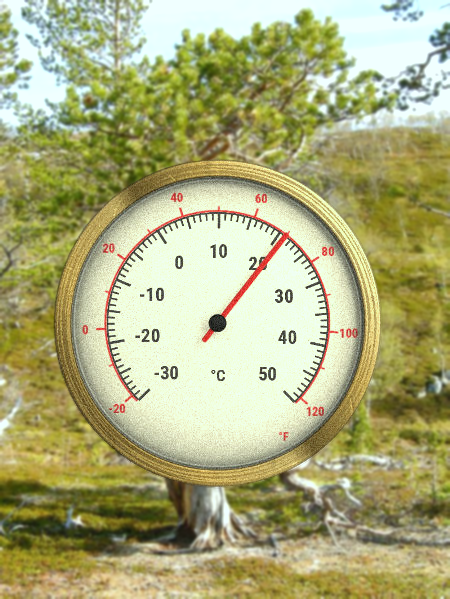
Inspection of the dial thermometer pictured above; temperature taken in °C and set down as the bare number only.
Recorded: 21
